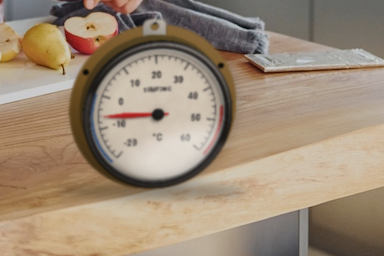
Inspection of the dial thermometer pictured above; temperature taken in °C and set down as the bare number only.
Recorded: -6
